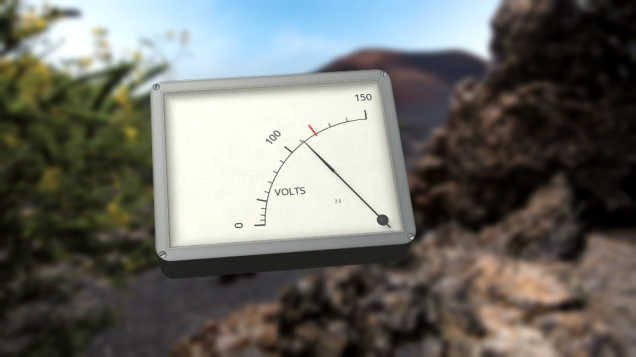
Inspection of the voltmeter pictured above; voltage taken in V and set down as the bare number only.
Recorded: 110
